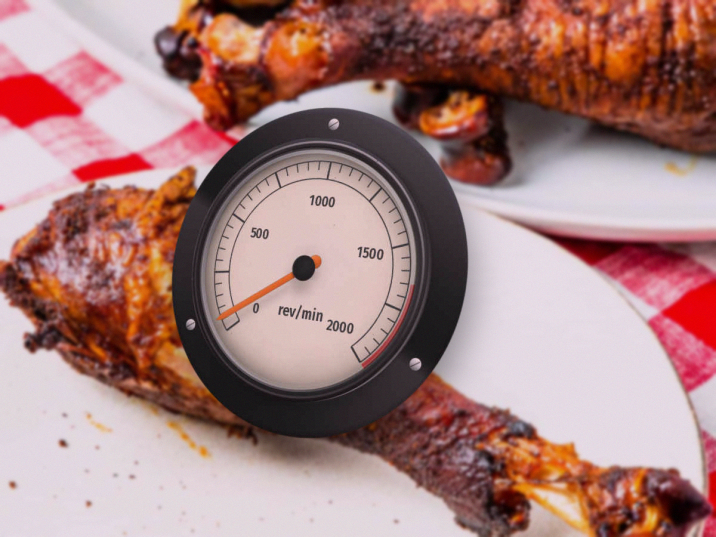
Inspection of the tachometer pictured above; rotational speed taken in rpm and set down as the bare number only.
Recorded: 50
